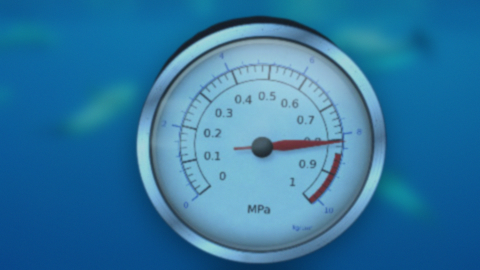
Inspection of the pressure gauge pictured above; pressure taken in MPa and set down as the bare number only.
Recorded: 0.8
